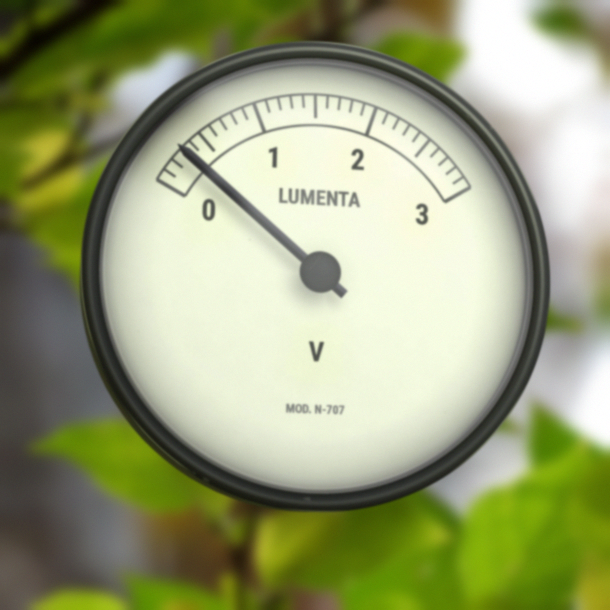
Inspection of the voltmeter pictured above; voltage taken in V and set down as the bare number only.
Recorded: 0.3
